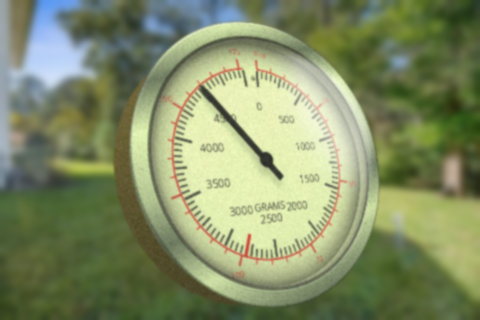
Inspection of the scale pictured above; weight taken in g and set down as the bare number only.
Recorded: 4500
